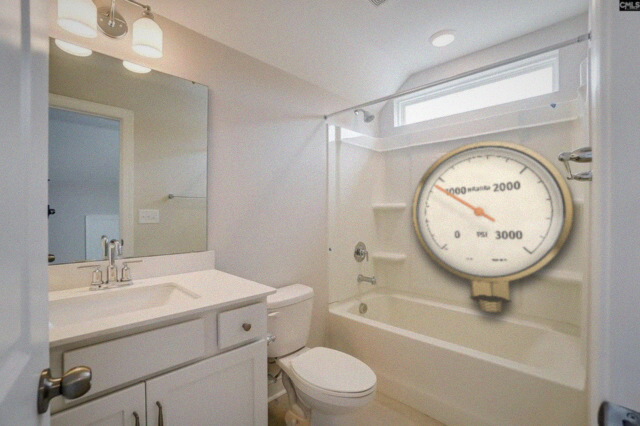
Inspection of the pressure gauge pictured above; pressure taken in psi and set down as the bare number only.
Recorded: 900
